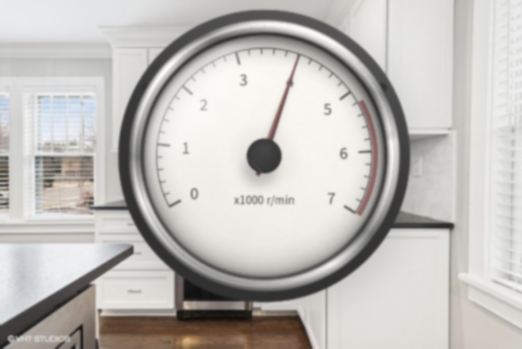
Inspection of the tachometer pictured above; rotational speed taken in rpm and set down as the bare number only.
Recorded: 4000
